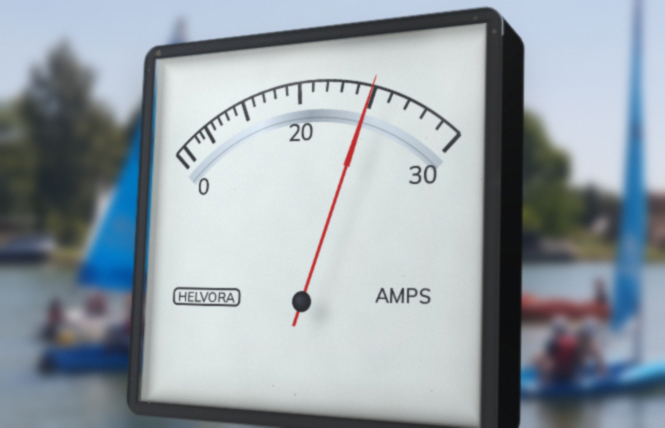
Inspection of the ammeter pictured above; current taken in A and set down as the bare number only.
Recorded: 25
